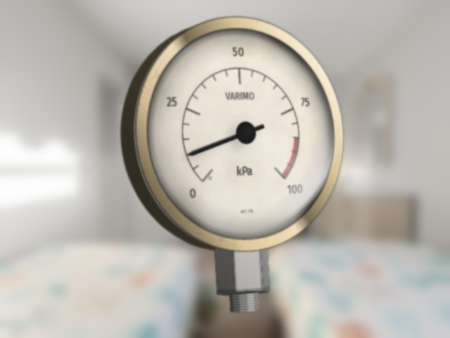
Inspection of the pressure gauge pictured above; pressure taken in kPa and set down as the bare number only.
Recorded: 10
